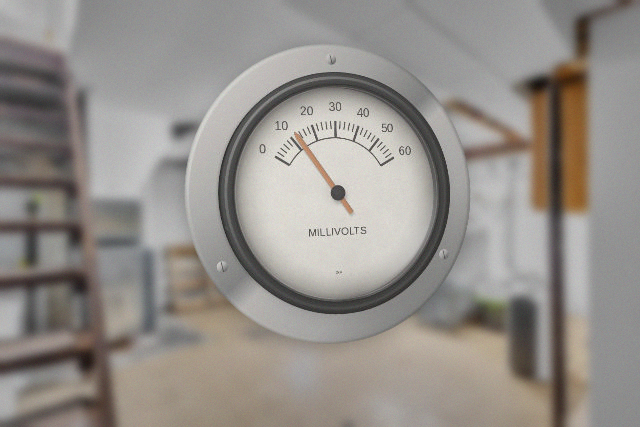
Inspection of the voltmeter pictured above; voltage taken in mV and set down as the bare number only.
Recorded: 12
